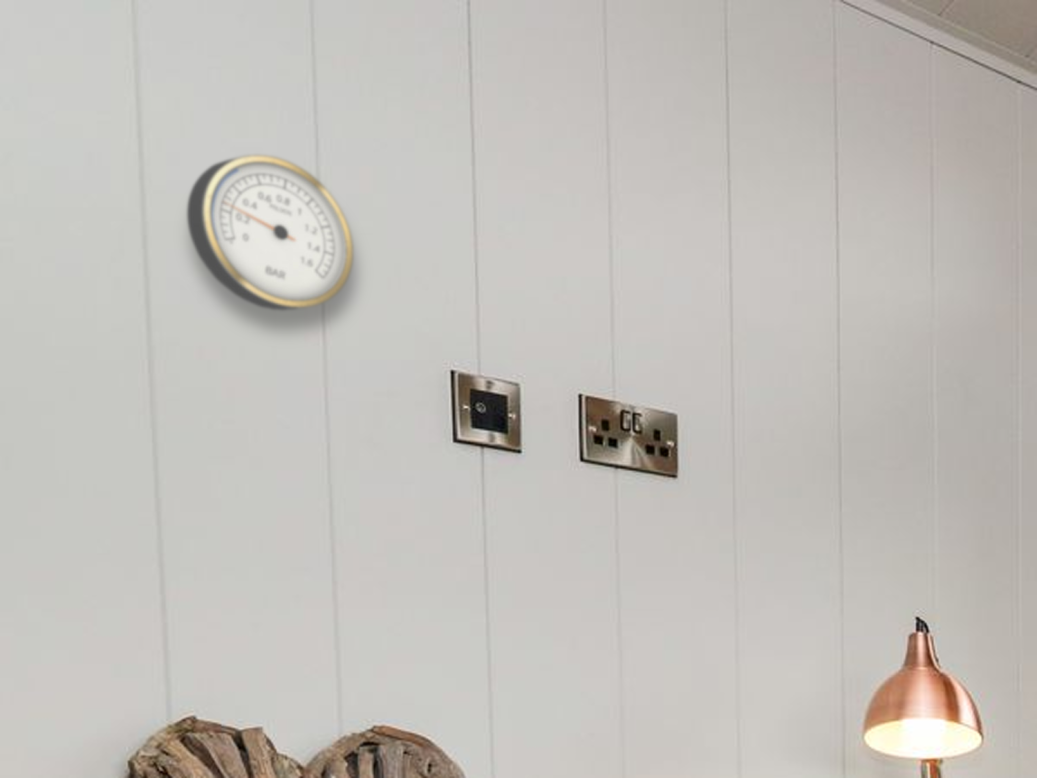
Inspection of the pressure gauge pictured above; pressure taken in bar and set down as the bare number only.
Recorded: 0.25
